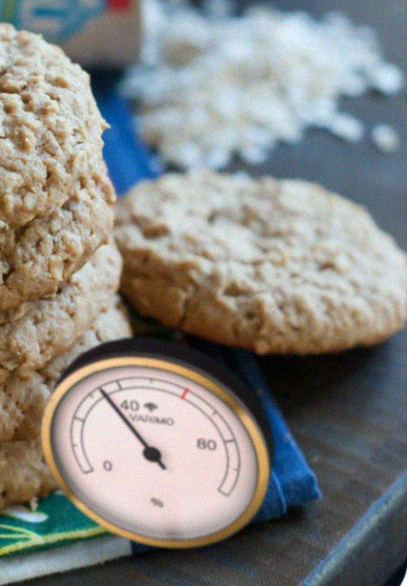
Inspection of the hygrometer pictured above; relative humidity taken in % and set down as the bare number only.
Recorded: 35
